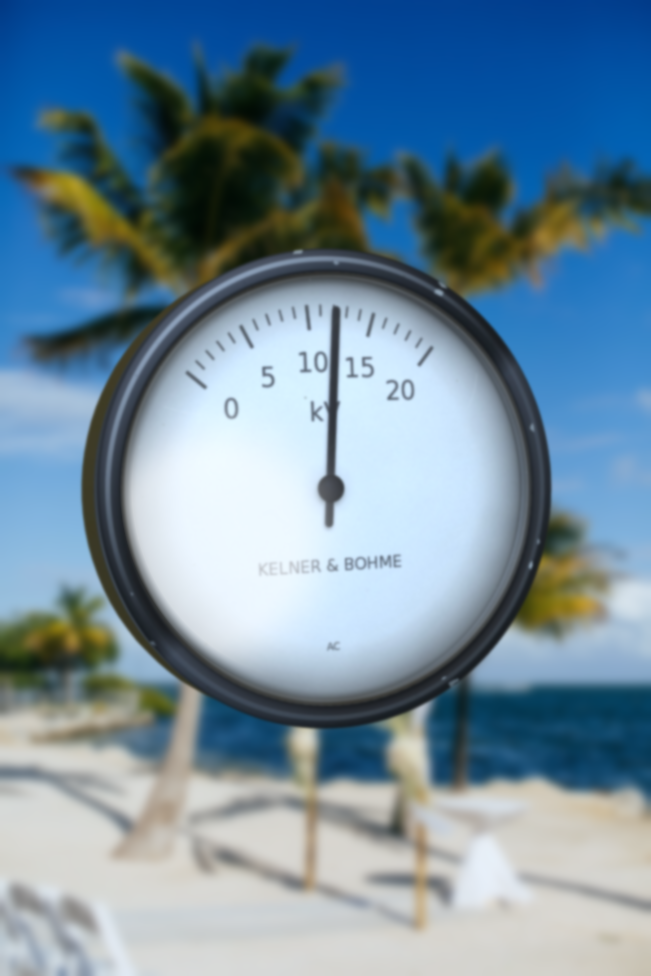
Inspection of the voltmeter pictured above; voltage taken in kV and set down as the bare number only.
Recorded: 12
